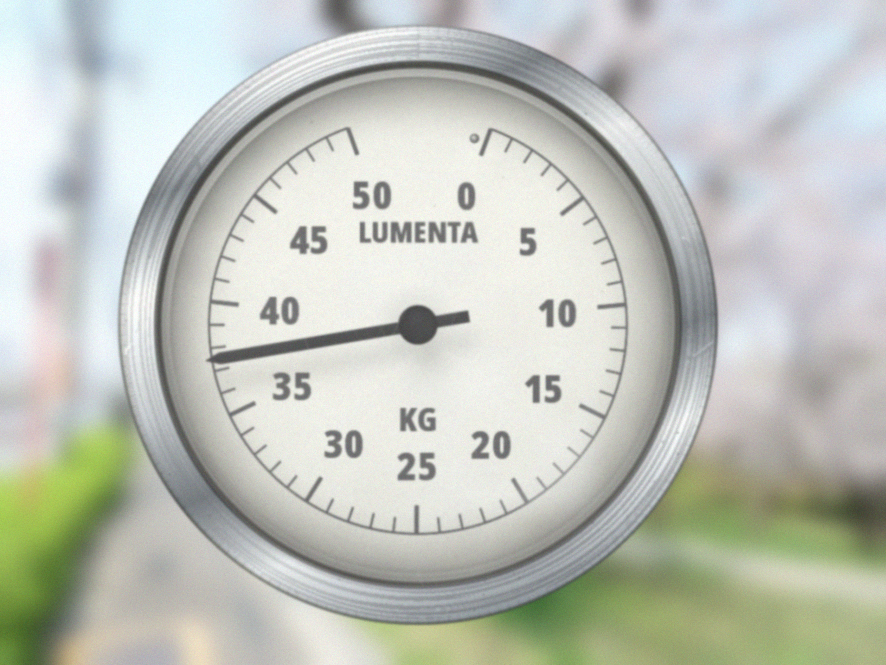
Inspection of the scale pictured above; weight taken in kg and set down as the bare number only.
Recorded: 37.5
